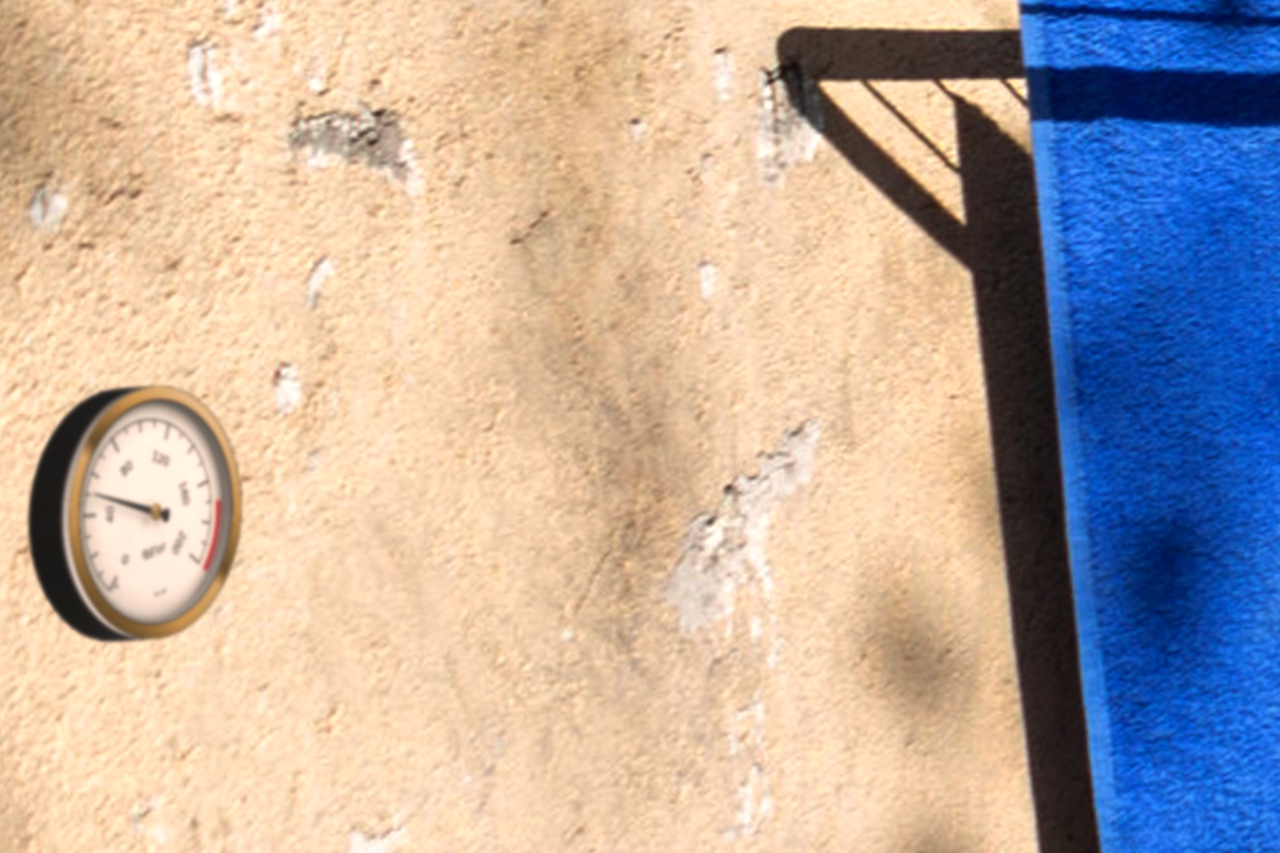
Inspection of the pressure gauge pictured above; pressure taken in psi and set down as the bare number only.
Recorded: 50
